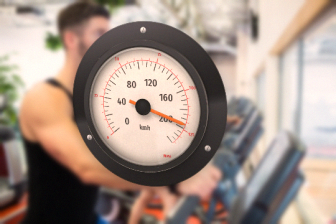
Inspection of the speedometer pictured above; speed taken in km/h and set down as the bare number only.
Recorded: 195
